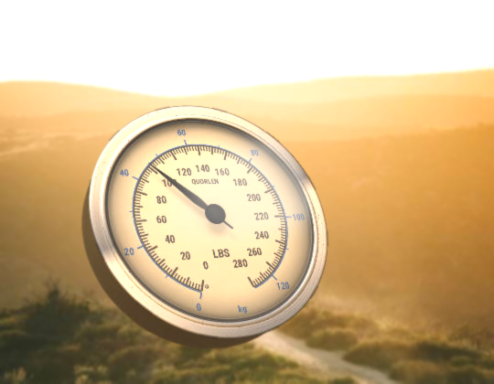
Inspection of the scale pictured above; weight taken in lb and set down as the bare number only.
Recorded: 100
